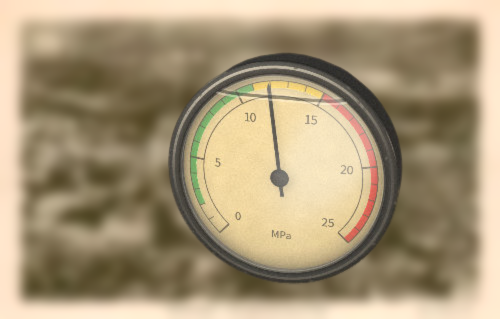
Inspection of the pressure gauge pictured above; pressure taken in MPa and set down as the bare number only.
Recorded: 12
